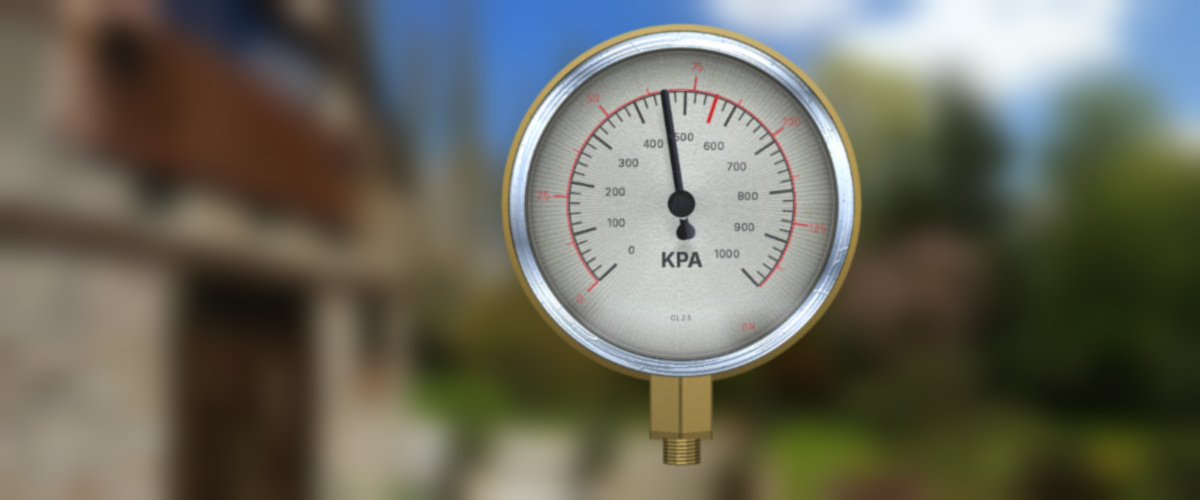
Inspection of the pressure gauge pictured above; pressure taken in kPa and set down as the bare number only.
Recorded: 460
